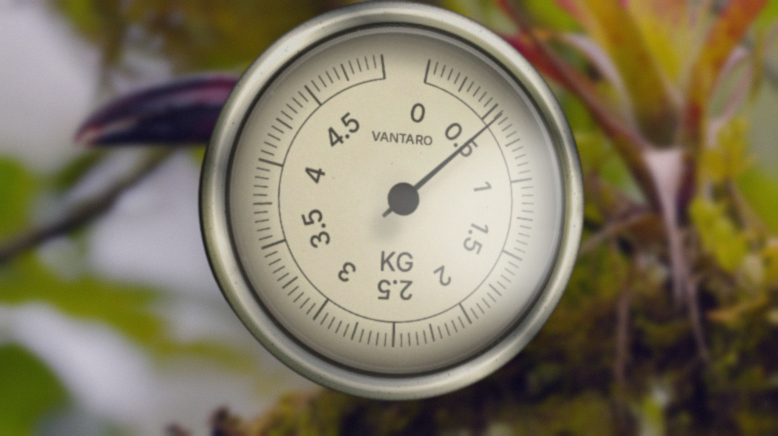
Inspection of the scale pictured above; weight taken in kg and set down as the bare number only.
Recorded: 0.55
